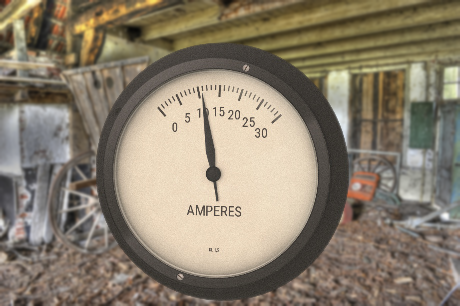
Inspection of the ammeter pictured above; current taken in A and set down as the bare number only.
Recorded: 11
